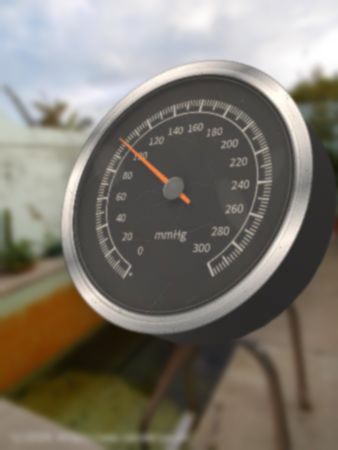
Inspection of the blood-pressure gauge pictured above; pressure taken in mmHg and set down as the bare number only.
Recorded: 100
